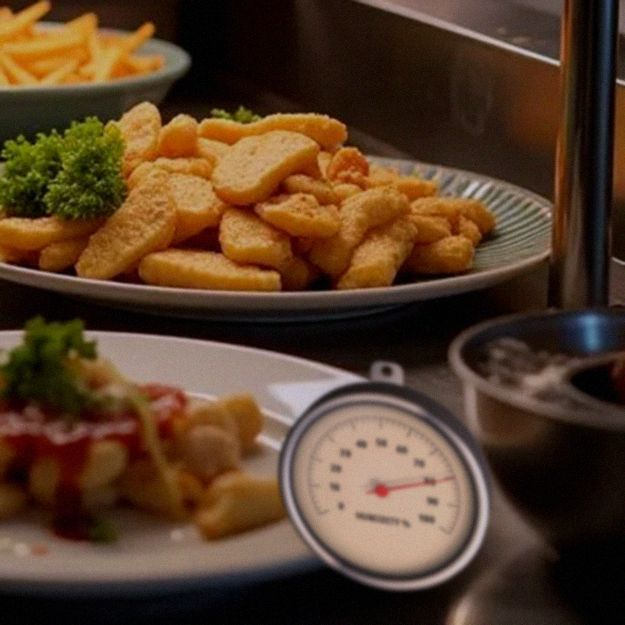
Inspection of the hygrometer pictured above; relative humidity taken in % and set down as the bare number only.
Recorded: 80
